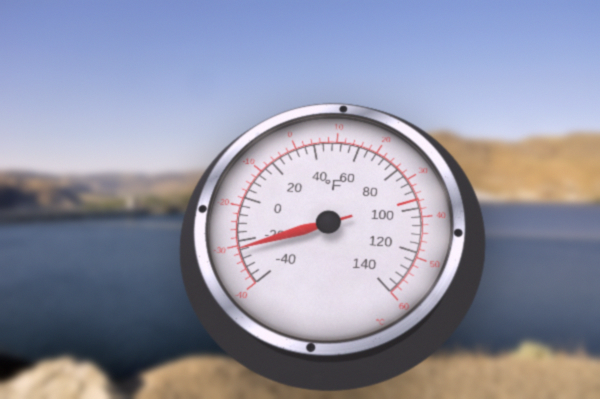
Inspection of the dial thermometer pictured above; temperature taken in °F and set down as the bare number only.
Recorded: -24
